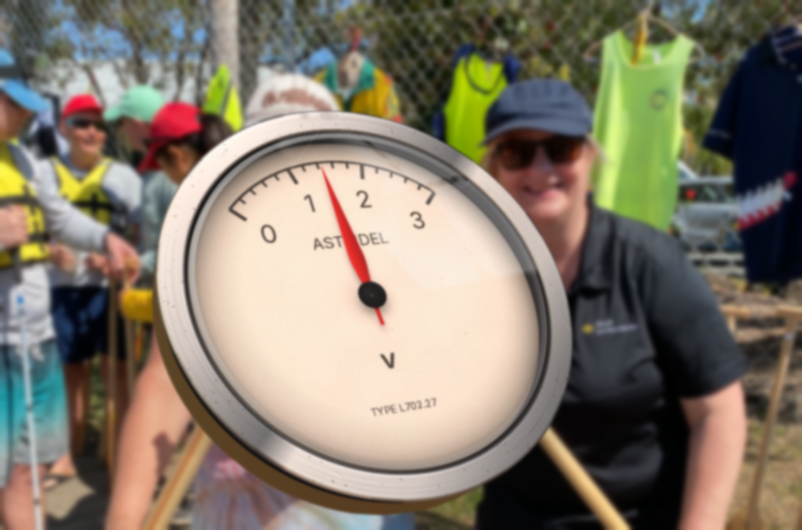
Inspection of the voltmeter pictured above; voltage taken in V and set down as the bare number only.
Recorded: 1.4
